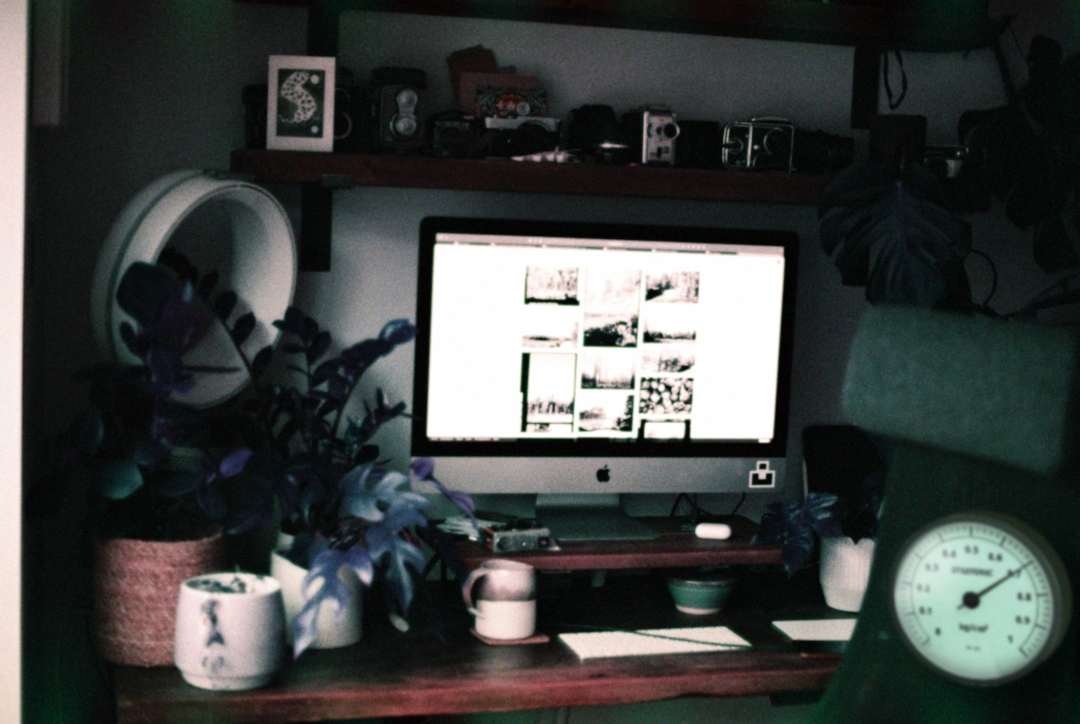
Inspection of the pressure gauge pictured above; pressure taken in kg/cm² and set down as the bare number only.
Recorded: 0.7
